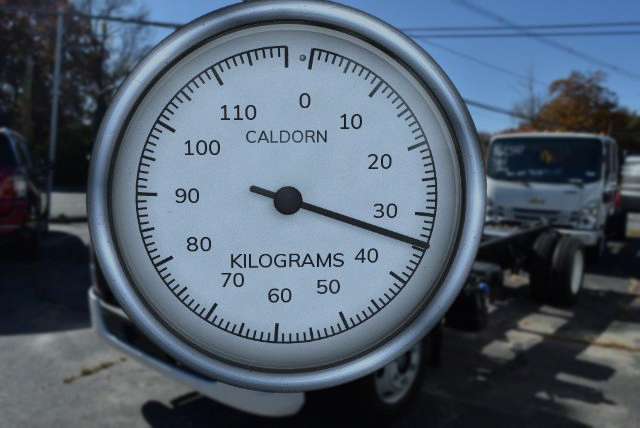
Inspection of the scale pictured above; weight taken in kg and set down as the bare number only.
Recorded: 34
